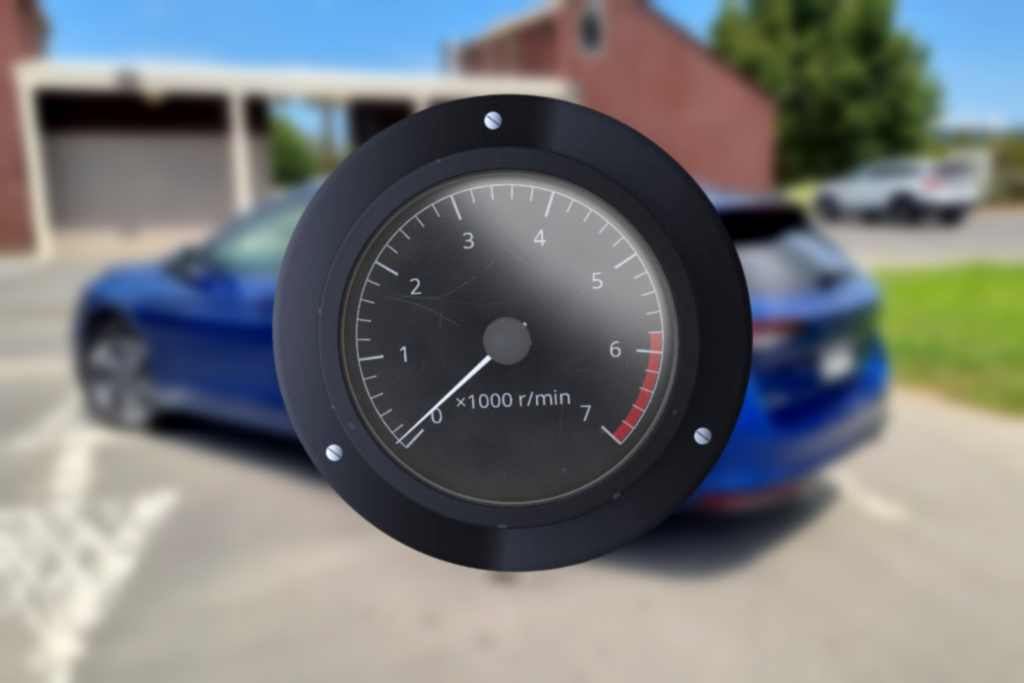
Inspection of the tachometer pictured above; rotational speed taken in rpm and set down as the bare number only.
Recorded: 100
